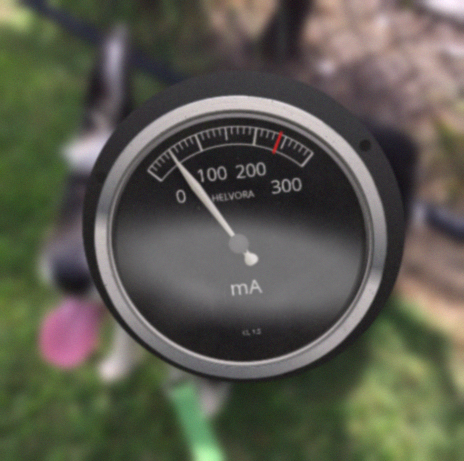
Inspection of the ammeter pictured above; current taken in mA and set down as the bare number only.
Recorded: 50
